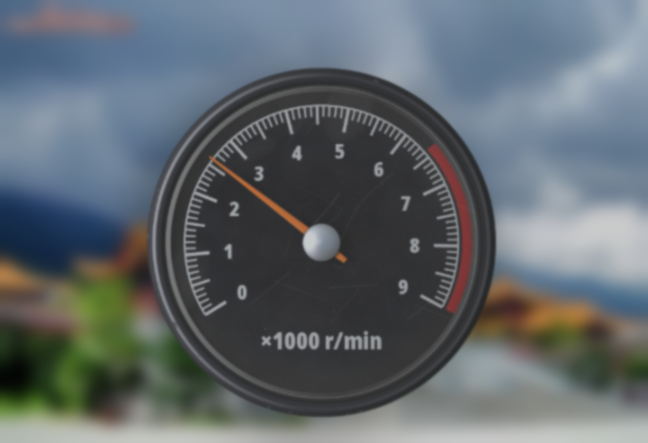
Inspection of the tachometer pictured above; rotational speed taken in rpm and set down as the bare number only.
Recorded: 2600
